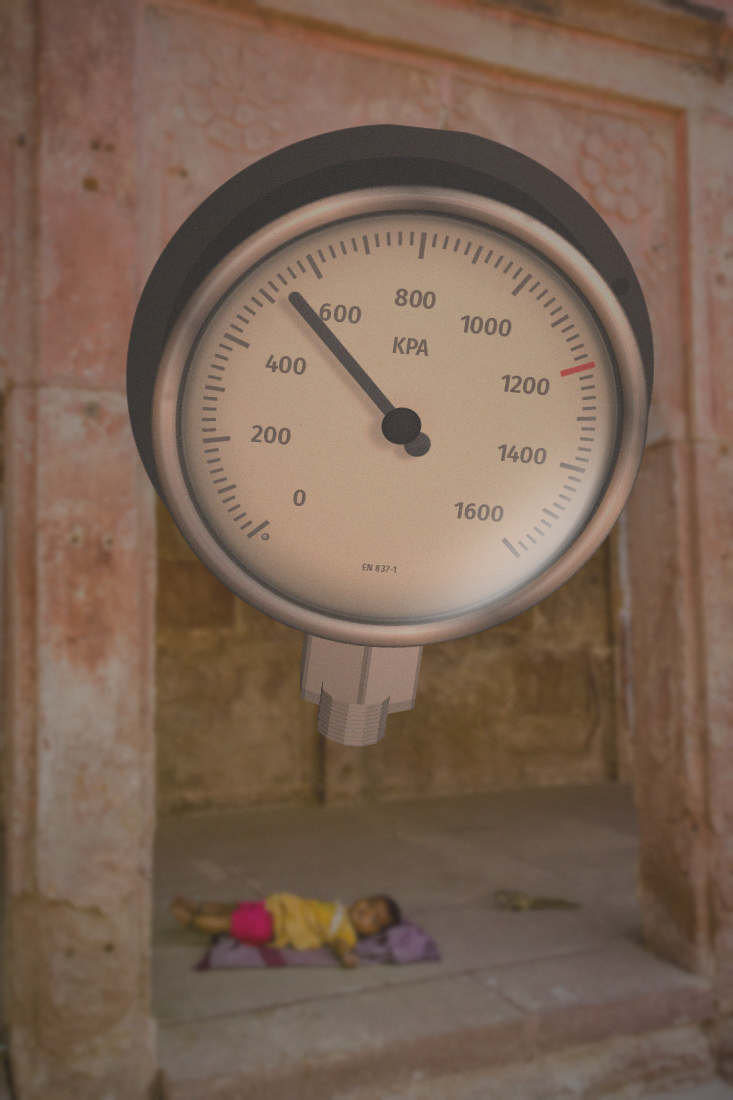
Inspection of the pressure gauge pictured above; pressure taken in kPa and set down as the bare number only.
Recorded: 540
